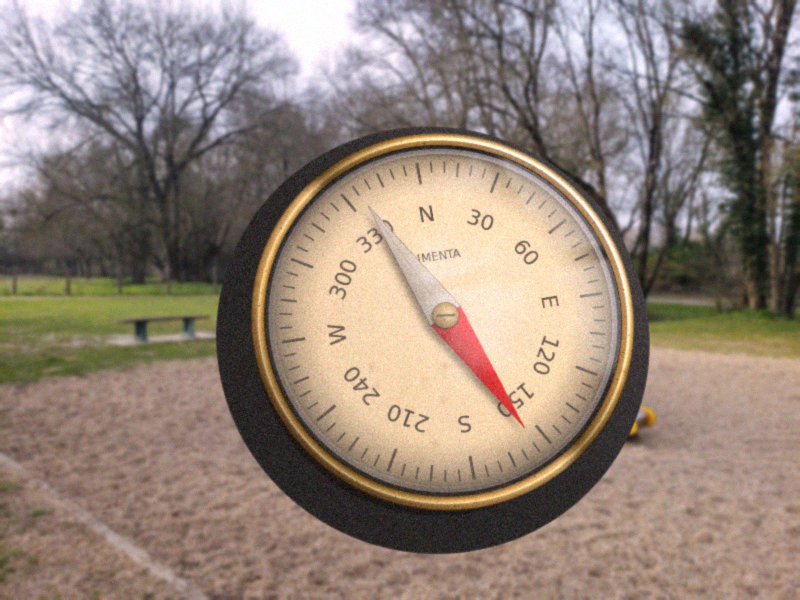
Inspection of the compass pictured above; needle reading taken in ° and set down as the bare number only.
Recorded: 155
